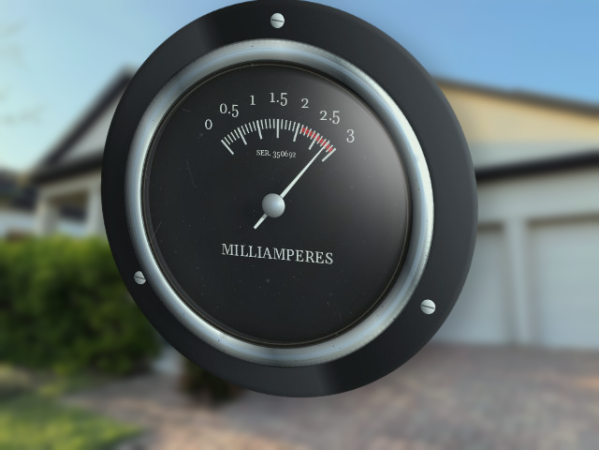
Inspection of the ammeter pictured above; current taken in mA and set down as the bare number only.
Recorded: 2.8
